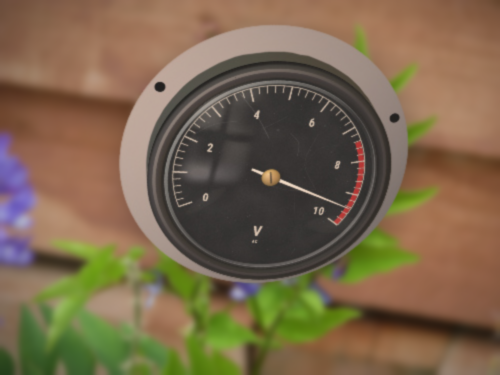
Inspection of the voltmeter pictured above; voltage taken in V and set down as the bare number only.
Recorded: 9.4
